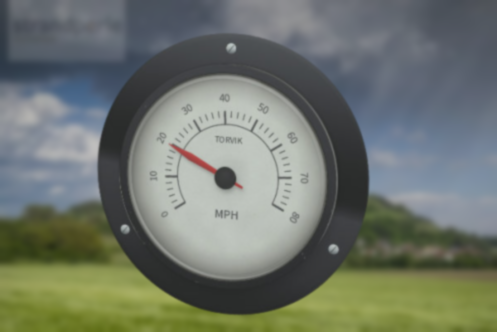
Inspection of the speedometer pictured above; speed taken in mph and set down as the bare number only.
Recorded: 20
